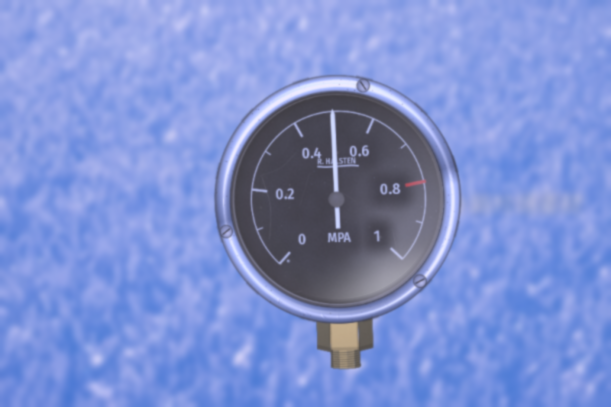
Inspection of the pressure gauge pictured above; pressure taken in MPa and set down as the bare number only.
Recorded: 0.5
